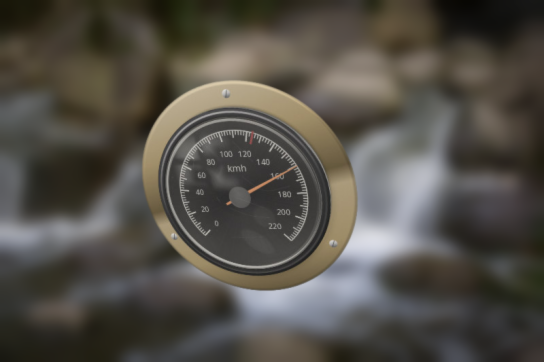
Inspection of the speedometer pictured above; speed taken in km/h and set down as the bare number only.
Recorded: 160
